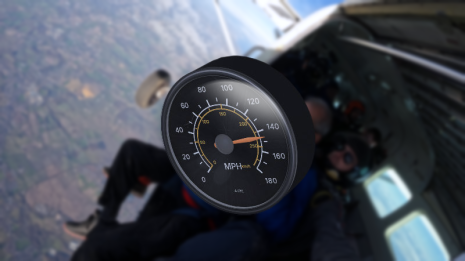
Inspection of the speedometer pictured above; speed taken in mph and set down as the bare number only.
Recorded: 145
